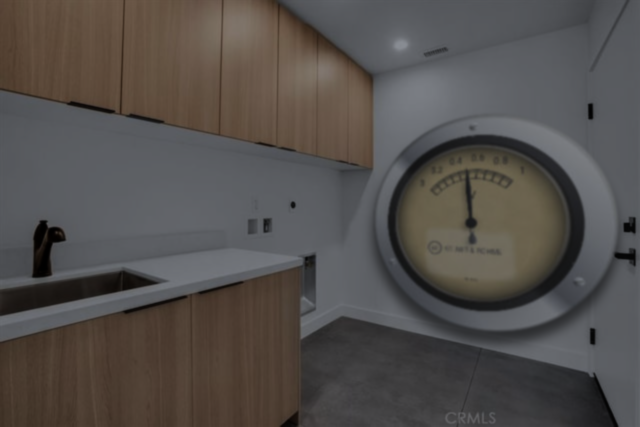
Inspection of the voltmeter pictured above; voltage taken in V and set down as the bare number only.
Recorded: 0.5
